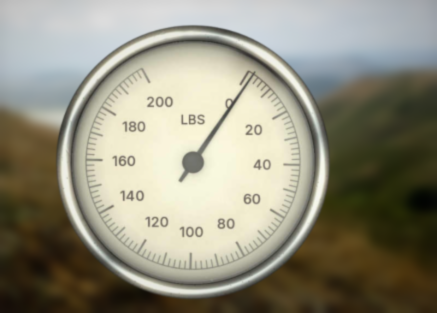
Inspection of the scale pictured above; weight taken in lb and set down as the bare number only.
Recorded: 2
